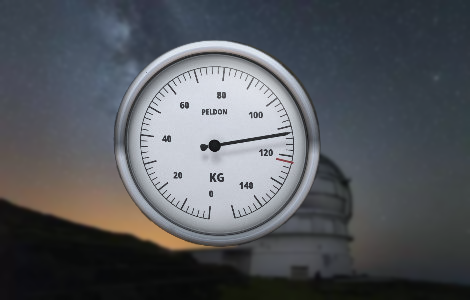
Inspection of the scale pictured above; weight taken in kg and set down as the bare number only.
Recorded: 112
